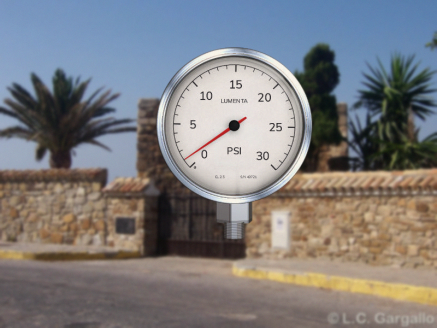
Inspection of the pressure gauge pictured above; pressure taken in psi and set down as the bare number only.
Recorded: 1
